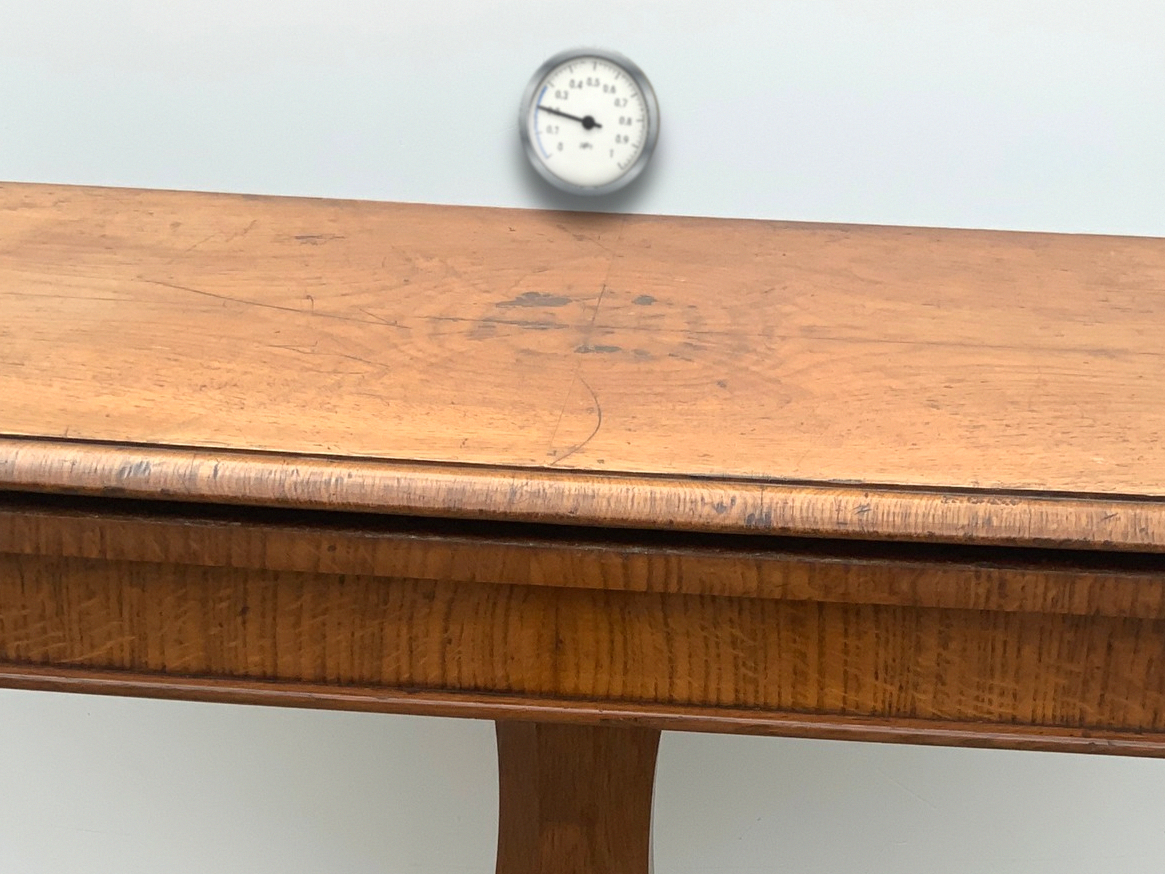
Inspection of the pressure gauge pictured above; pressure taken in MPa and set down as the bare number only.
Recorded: 0.2
